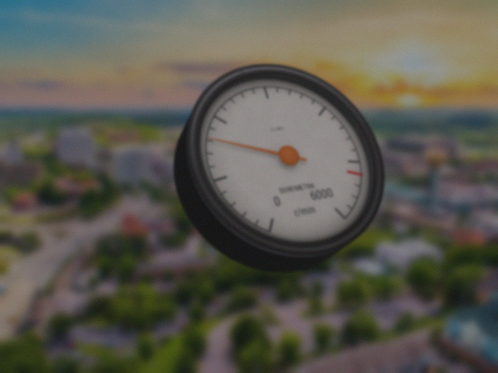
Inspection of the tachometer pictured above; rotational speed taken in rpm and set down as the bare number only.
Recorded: 1600
